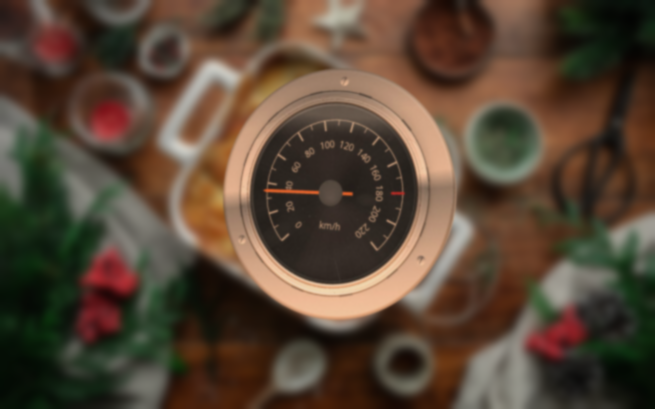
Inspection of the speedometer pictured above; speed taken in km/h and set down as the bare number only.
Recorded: 35
